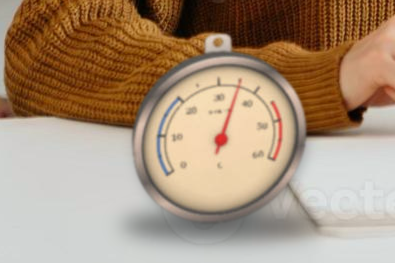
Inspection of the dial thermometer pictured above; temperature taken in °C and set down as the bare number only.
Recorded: 35
